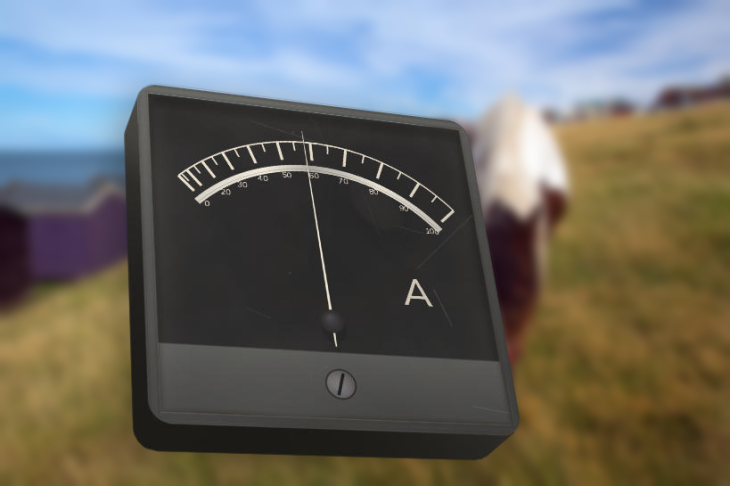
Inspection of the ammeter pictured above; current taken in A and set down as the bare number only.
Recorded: 57.5
